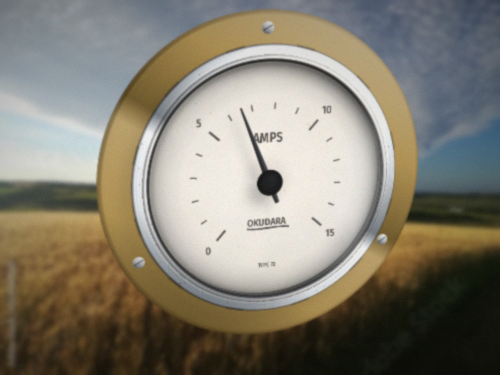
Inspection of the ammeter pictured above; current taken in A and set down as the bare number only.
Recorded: 6.5
